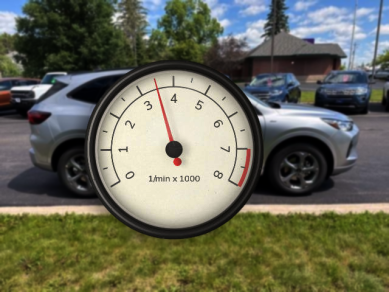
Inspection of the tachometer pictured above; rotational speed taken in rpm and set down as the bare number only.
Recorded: 3500
